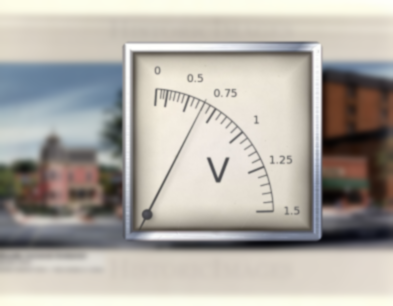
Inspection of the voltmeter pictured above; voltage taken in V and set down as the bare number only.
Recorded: 0.65
